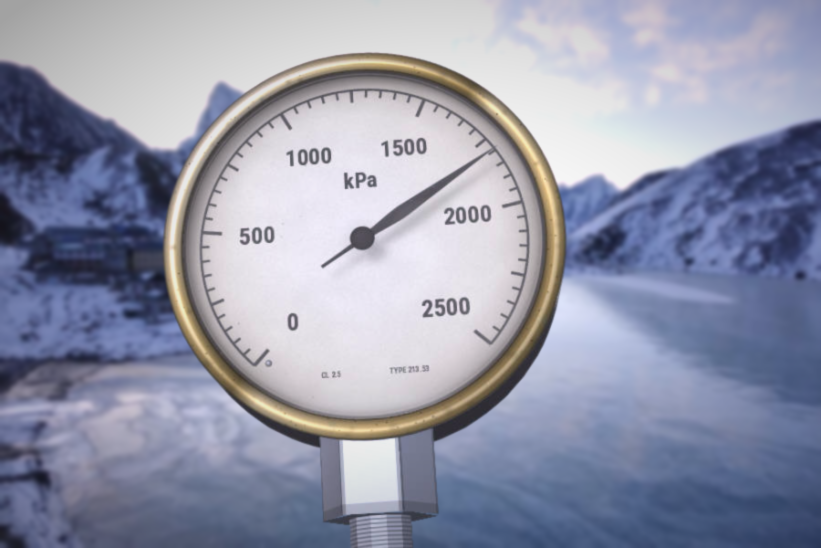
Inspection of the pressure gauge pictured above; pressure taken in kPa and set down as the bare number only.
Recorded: 1800
